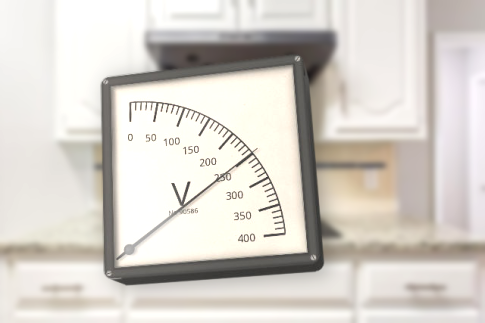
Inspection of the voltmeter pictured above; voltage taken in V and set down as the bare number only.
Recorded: 250
